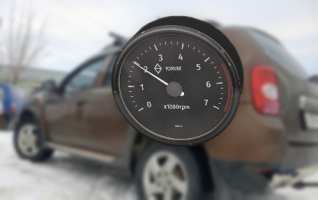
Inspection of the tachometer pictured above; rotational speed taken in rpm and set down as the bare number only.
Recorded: 2000
